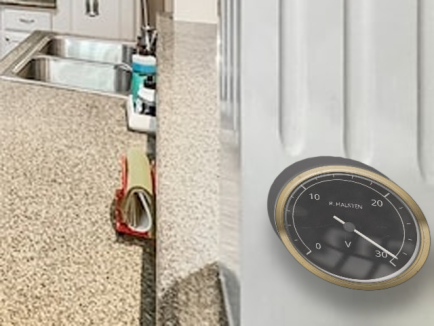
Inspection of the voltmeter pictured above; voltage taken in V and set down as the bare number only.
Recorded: 29
